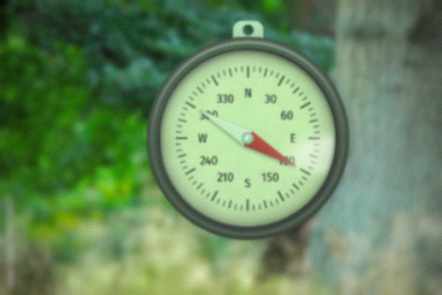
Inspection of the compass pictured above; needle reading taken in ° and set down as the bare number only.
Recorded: 120
